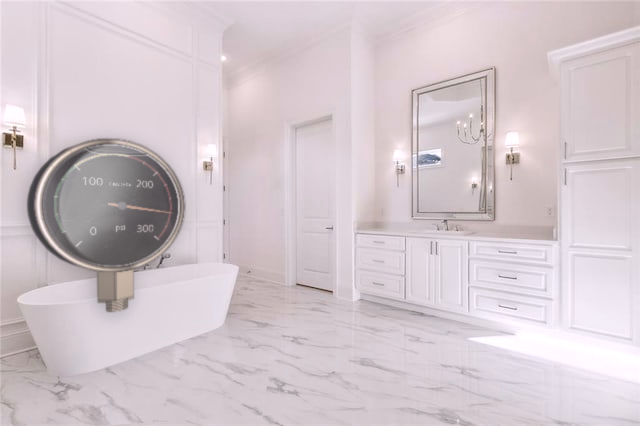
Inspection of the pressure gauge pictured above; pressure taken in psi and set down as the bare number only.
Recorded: 260
